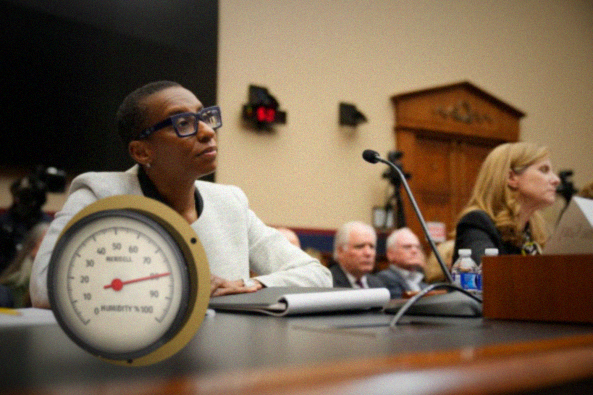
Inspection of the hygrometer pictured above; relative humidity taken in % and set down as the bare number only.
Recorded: 80
